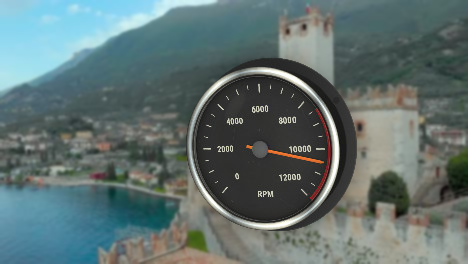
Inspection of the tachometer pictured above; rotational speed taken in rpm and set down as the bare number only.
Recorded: 10500
